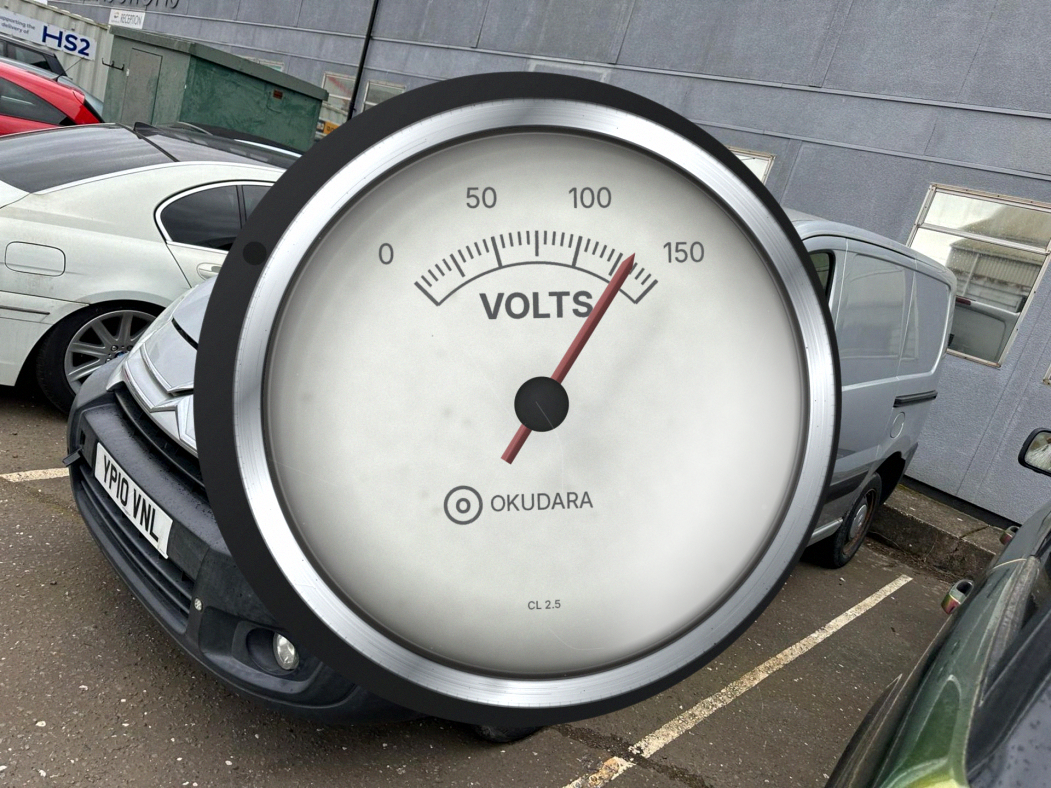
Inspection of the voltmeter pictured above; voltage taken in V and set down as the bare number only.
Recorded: 130
